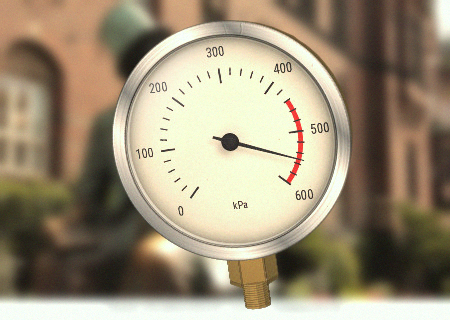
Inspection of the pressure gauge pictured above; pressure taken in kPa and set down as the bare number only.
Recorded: 550
